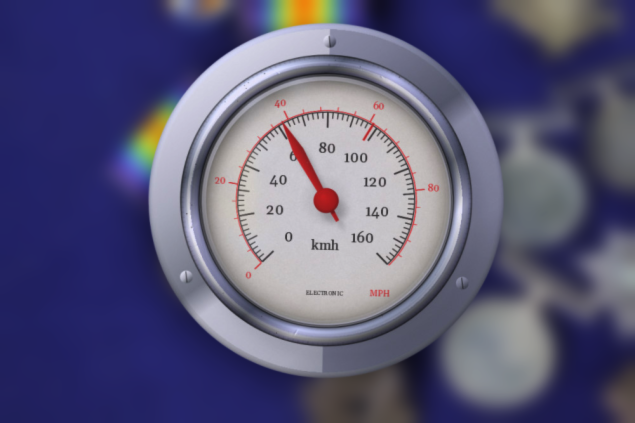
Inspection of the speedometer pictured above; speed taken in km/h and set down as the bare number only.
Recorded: 62
